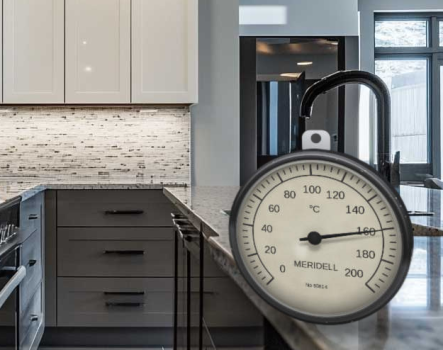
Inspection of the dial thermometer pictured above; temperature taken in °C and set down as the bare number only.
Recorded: 160
